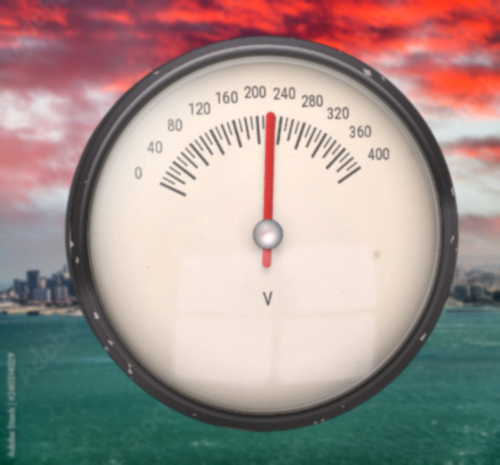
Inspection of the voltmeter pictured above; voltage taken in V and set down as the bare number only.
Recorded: 220
